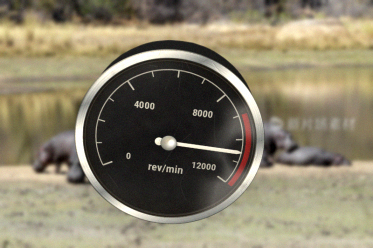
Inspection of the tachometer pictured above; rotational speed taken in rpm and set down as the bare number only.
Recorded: 10500
